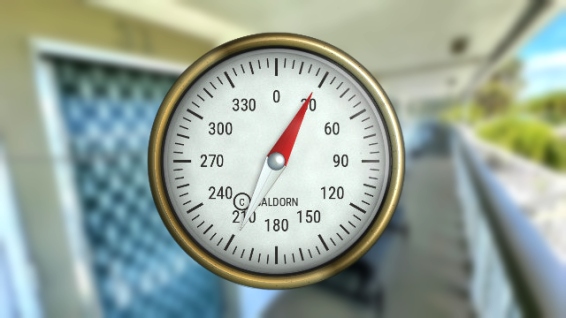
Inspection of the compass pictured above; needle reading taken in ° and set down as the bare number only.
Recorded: 27.5
